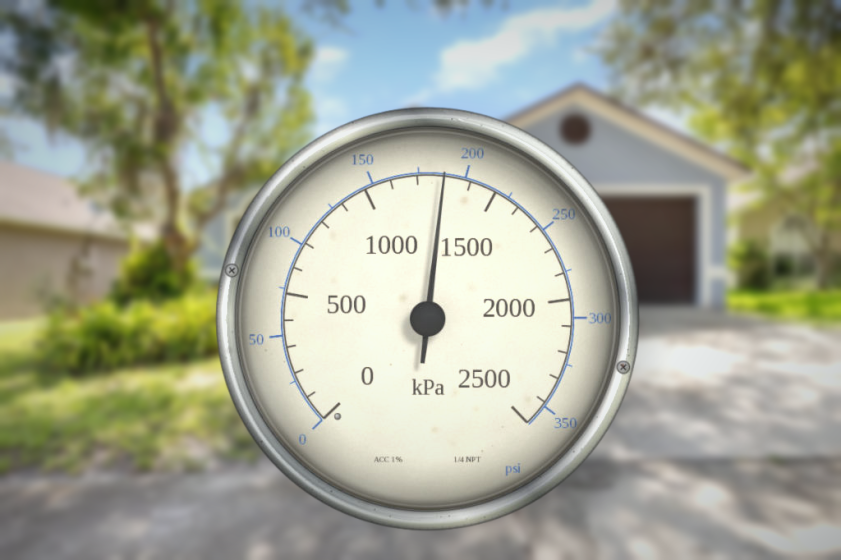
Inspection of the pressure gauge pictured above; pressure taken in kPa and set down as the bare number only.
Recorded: 1300
